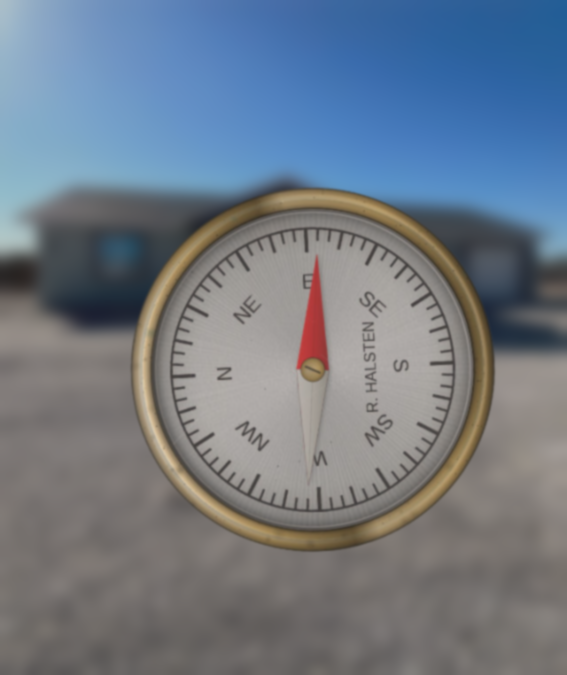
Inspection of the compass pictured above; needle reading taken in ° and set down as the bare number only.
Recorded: 95
